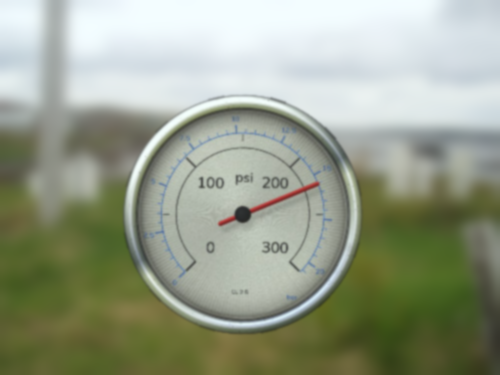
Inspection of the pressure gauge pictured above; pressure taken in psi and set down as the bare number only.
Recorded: 225
